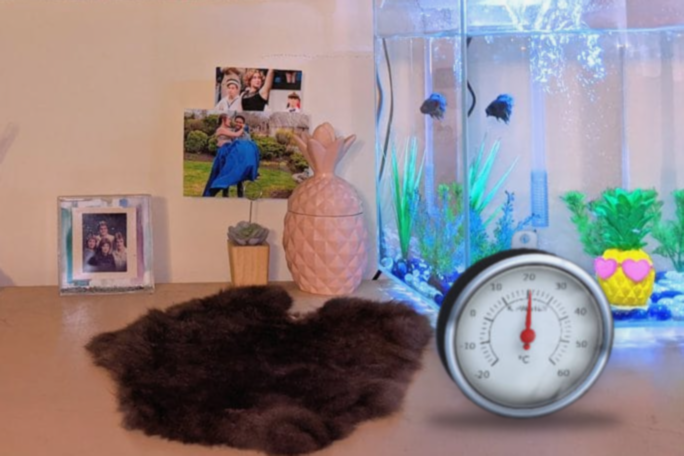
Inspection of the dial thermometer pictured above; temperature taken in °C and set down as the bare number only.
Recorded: 20
